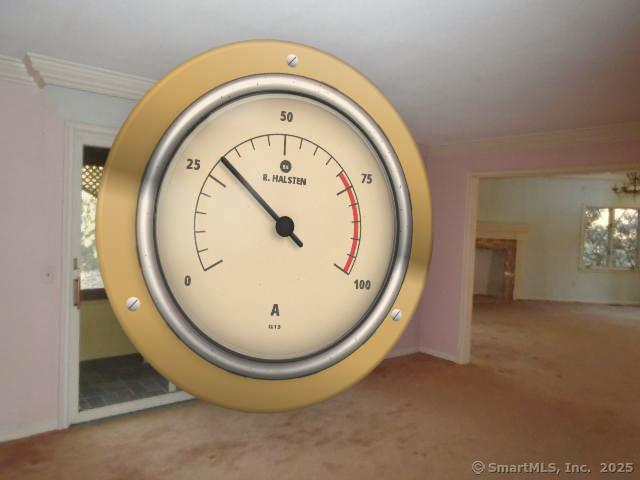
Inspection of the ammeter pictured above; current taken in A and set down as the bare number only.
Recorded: 30
